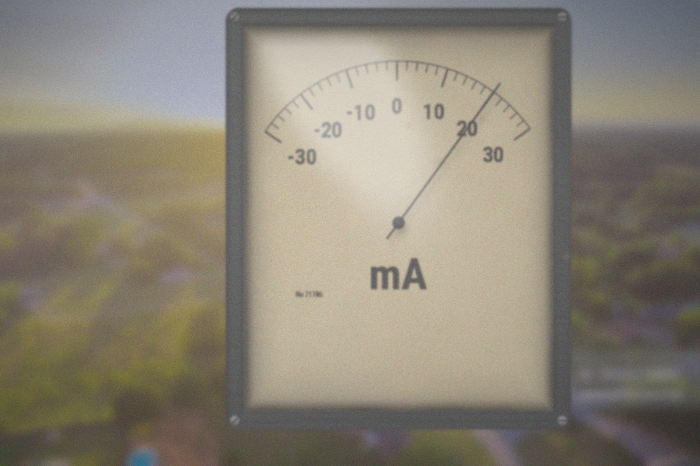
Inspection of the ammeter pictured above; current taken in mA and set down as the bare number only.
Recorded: 20
